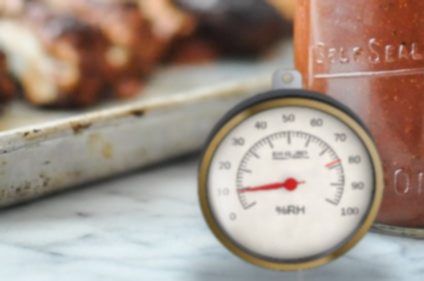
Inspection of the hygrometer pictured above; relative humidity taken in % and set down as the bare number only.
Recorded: 10
